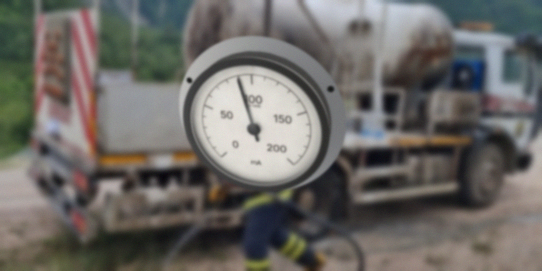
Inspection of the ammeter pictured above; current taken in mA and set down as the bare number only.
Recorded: 90
